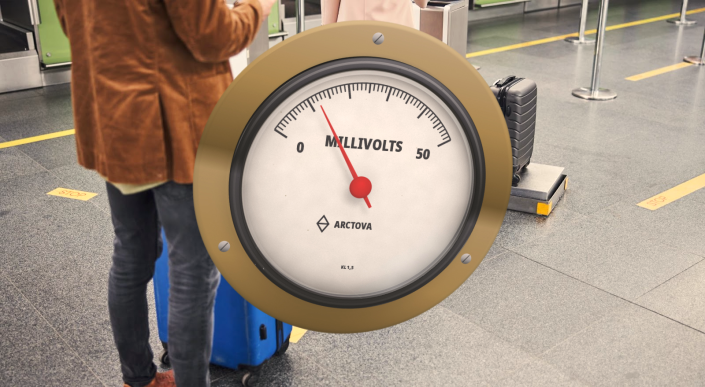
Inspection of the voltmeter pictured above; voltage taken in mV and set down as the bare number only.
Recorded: 12
